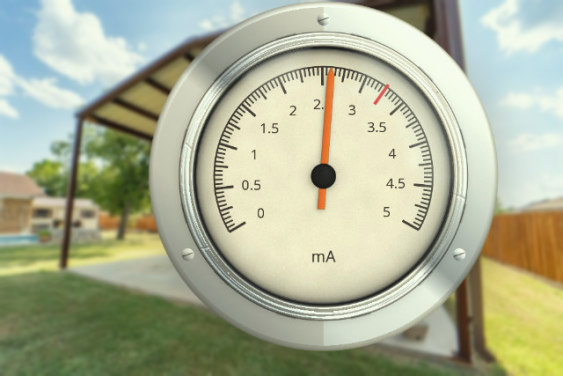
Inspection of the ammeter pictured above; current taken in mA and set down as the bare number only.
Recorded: 2.6
